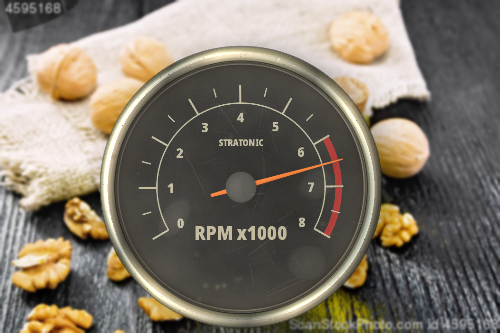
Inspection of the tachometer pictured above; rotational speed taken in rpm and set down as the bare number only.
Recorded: 6500
